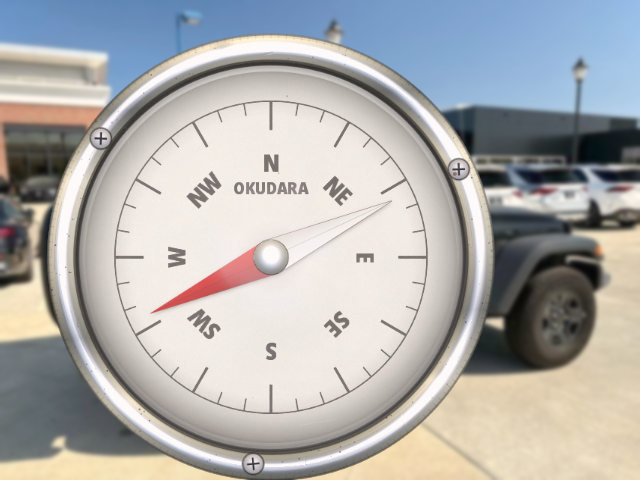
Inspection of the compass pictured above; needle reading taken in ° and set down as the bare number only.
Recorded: 245
